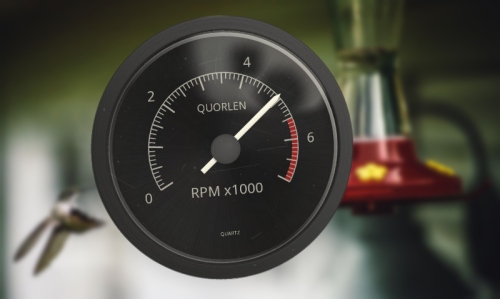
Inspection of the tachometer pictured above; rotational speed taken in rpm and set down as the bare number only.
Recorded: 4900
